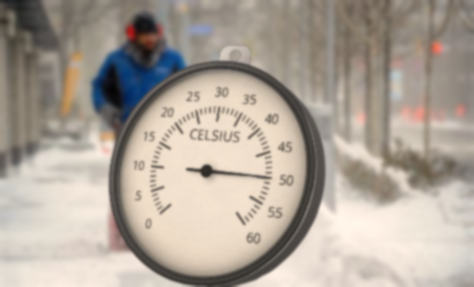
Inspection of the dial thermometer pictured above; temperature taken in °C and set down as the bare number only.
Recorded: 50
